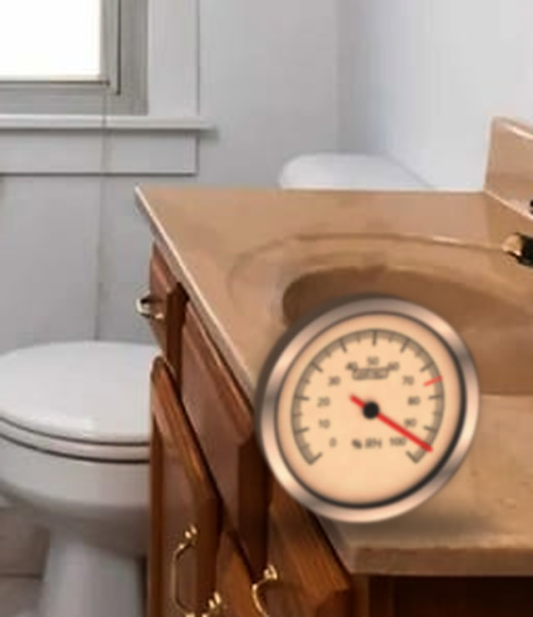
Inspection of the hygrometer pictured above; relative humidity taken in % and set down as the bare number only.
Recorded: 95
